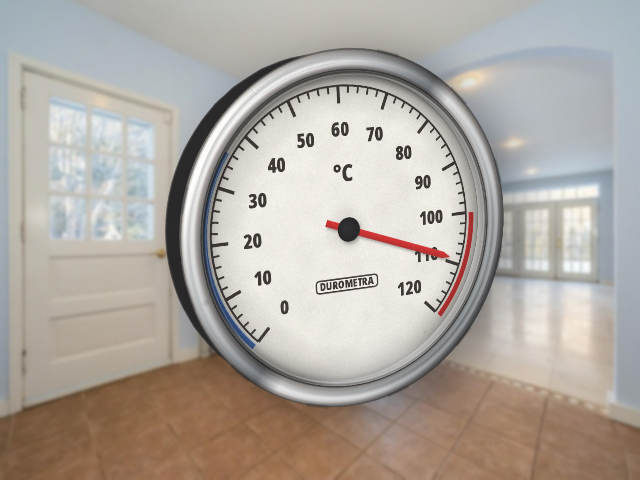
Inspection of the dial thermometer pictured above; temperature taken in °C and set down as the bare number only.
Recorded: 109
